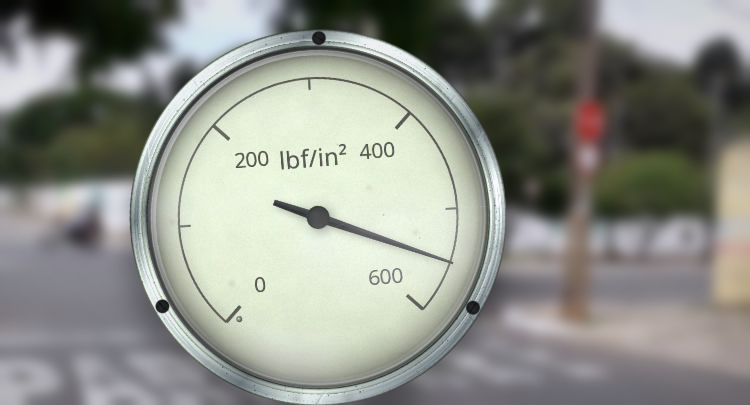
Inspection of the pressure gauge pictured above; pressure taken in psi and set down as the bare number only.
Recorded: 550
